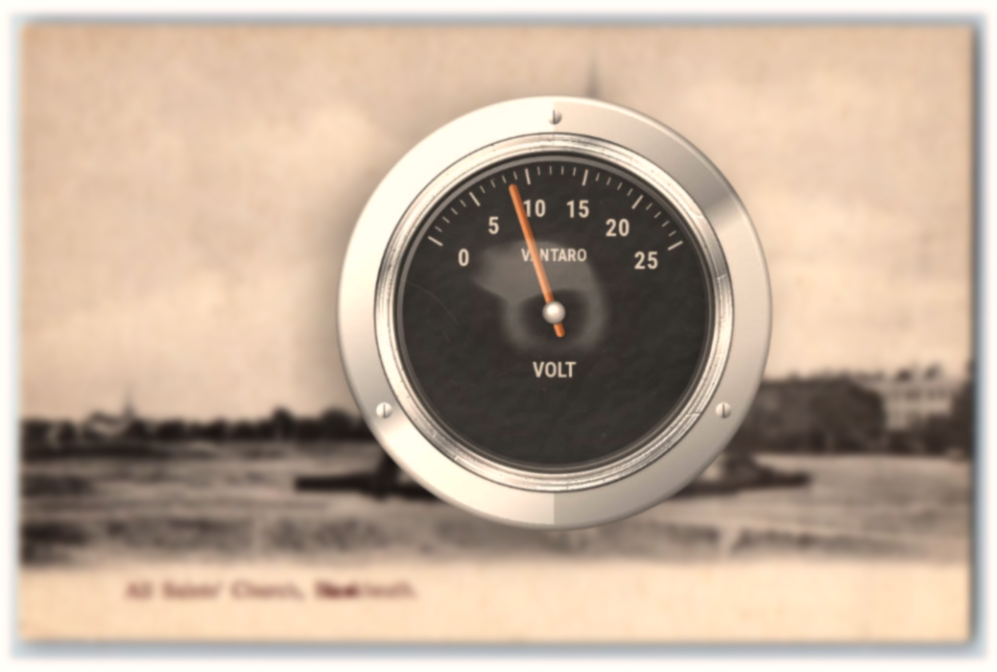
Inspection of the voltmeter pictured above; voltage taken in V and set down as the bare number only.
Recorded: 8.5
